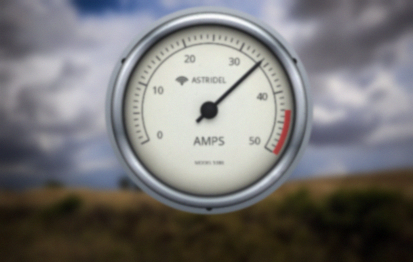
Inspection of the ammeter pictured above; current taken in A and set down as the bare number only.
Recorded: 34
